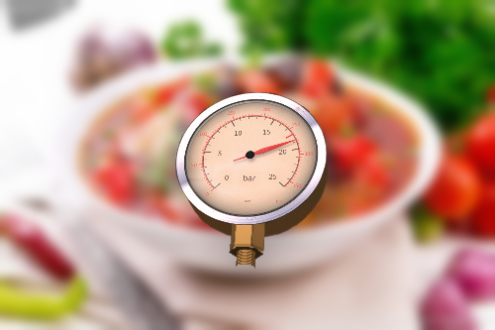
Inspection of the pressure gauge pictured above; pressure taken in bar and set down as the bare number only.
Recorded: 19
